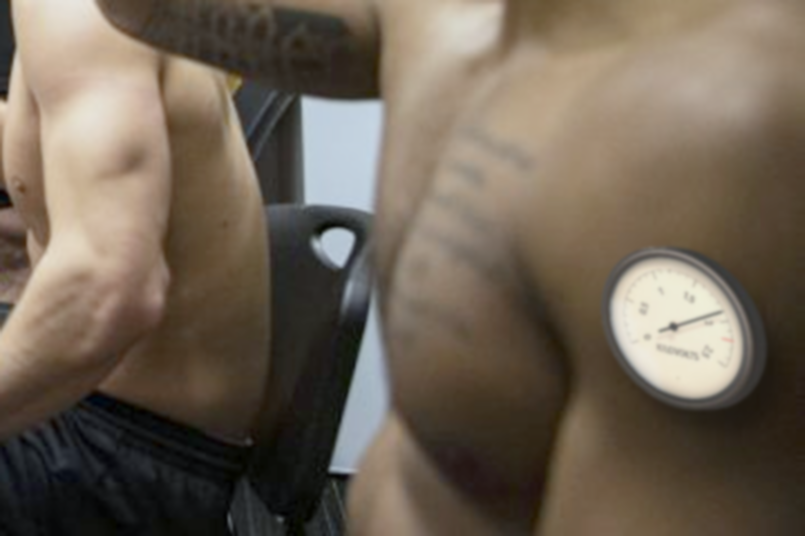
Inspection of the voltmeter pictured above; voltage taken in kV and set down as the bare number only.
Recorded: 1.9
